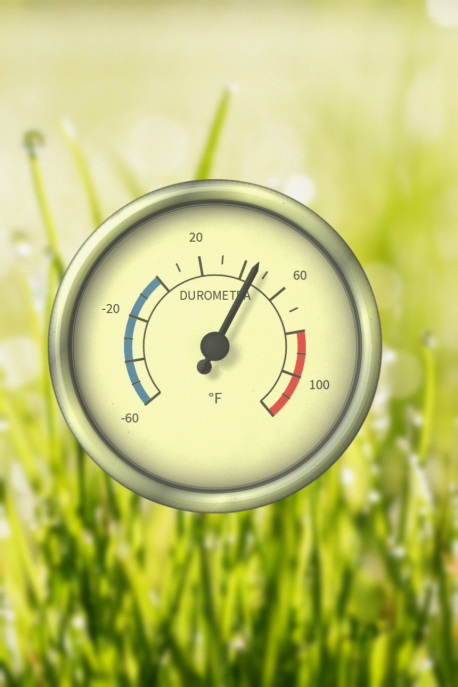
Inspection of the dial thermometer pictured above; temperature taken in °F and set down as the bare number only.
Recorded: 45
